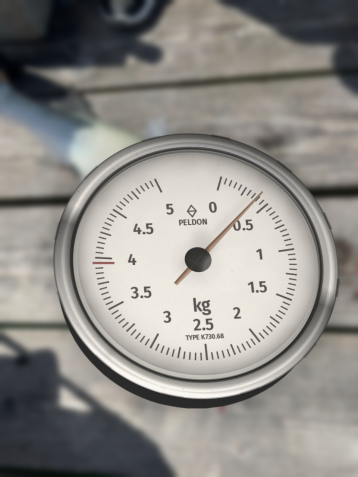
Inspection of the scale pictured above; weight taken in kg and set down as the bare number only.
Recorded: 0.4
